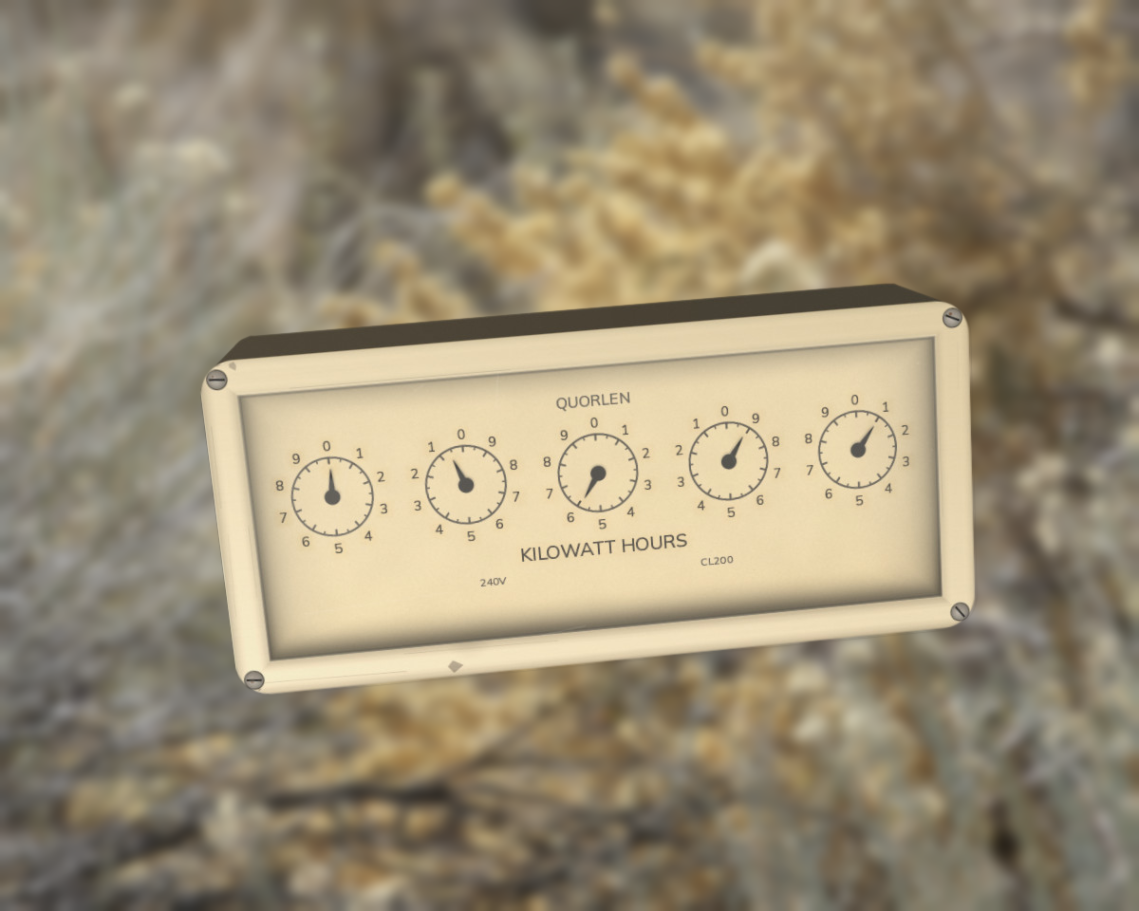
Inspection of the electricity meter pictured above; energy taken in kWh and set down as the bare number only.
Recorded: 591
